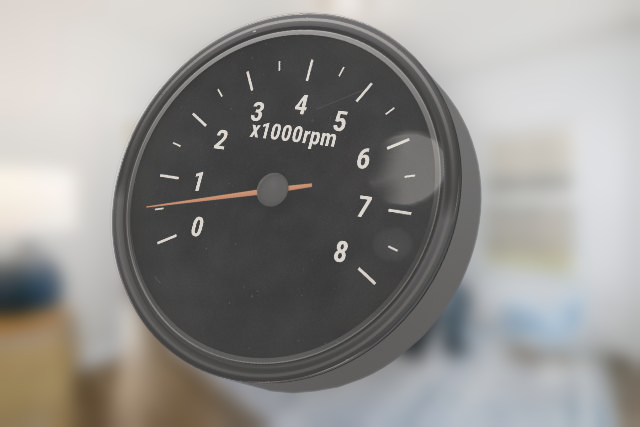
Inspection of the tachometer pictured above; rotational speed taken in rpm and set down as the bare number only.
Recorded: 500
